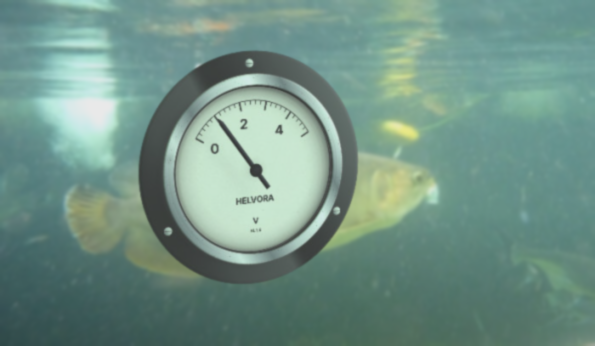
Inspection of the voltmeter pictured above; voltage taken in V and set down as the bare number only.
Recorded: 1
